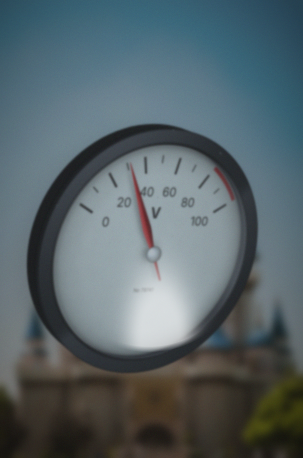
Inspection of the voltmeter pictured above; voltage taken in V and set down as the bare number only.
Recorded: 30
